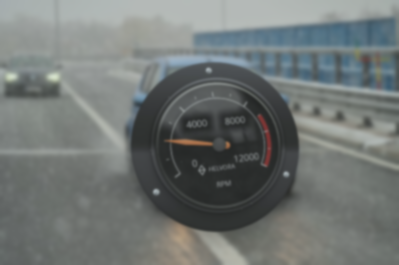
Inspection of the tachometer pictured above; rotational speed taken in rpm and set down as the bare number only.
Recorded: 2000
